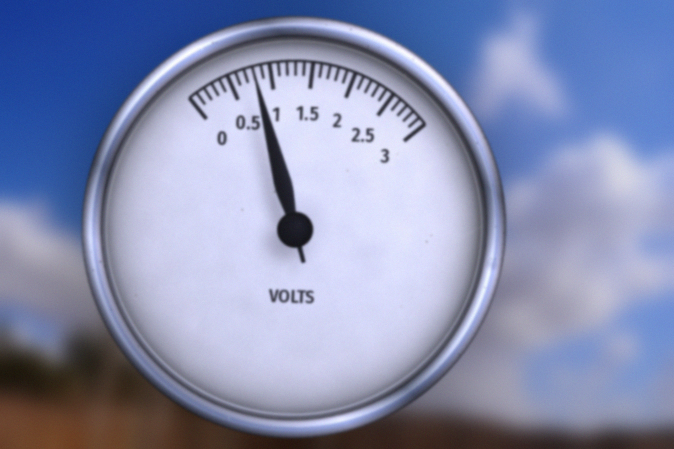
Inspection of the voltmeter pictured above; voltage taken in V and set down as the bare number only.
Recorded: 0.8
